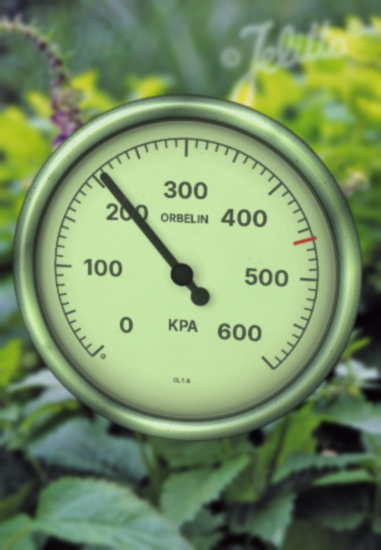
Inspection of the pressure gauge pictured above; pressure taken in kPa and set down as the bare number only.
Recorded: 210
